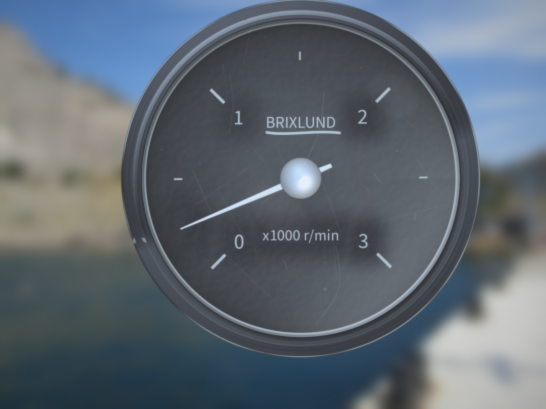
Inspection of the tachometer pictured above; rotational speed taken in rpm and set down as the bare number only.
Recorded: 250
